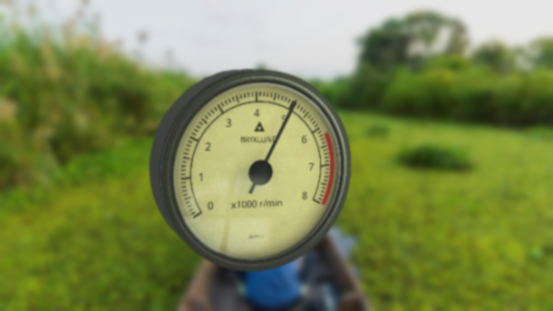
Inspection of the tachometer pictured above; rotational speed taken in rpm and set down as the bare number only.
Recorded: 5000
